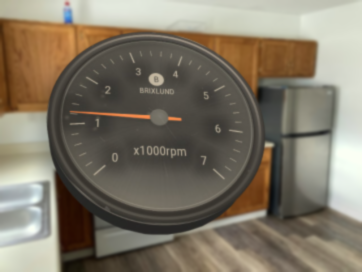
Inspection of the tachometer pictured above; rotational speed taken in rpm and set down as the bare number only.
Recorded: 1200
